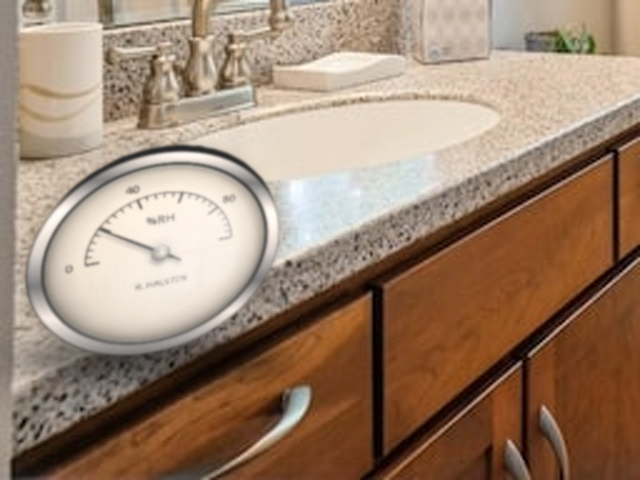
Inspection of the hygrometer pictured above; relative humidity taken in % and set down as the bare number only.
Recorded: 20
